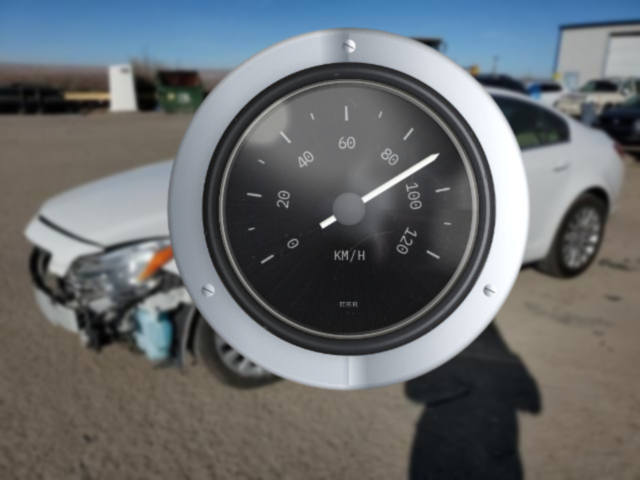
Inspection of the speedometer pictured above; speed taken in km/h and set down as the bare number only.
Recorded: 90
